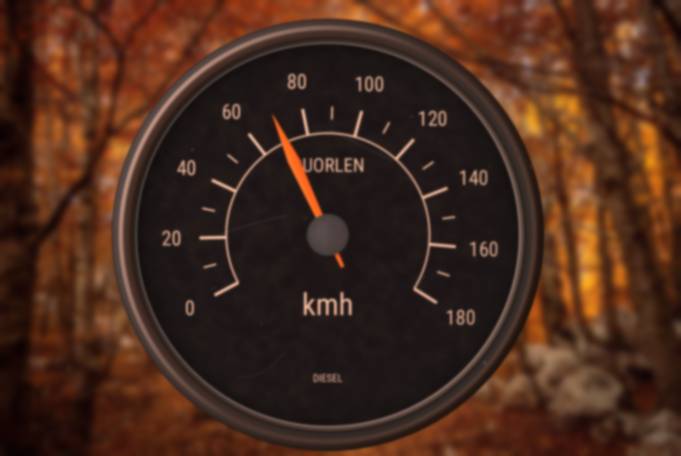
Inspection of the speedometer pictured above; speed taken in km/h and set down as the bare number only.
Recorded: 70
